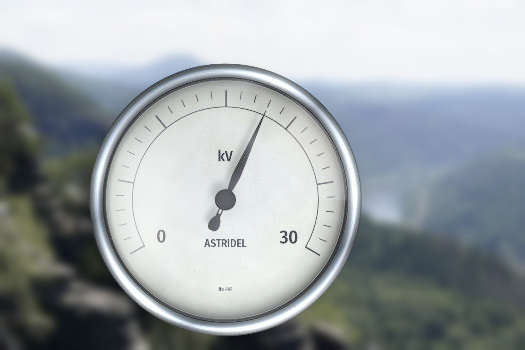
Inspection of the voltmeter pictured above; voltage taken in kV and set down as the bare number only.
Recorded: 18
